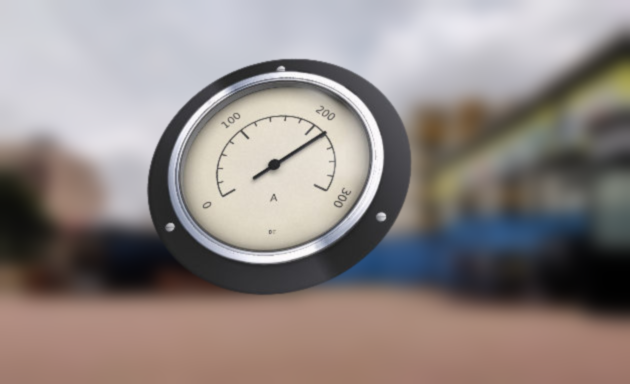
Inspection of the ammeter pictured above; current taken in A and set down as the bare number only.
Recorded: 220
